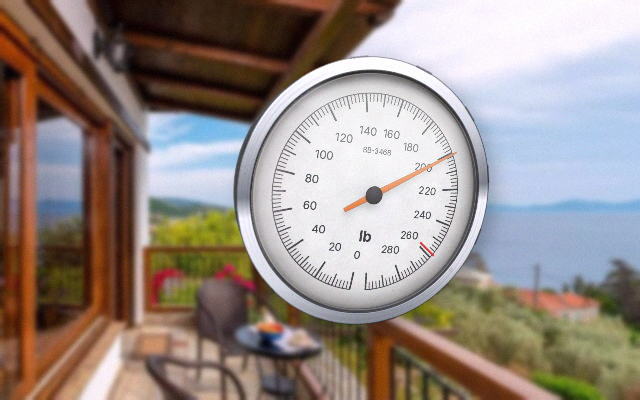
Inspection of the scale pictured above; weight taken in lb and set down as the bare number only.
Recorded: 200
